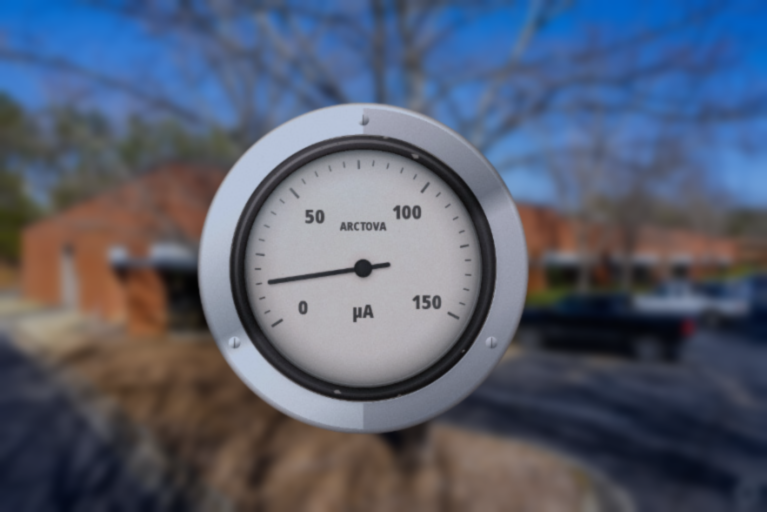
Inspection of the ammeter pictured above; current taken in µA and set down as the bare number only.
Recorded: 15
